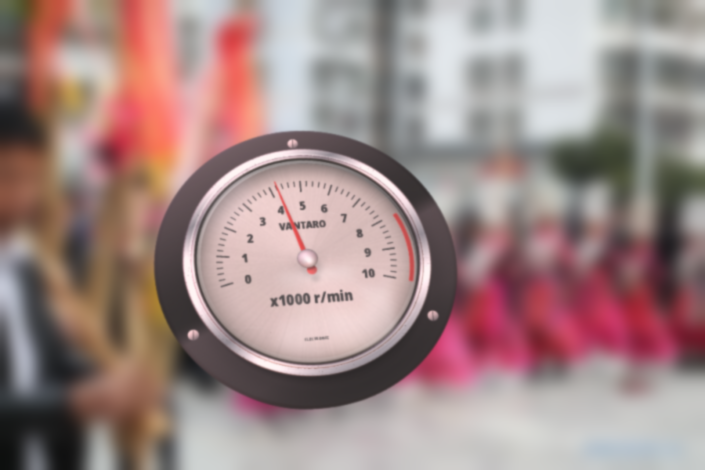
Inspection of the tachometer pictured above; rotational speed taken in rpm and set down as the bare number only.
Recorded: 4200
